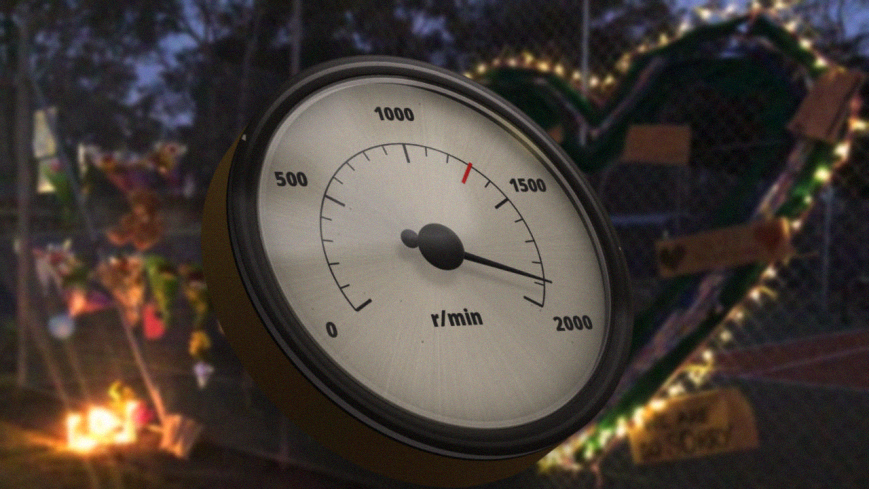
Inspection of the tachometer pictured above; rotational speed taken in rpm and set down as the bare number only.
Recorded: 1900
